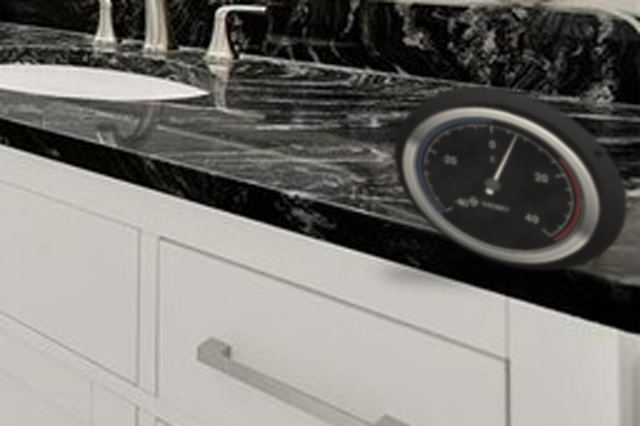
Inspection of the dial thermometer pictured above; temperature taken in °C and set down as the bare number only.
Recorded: 6
